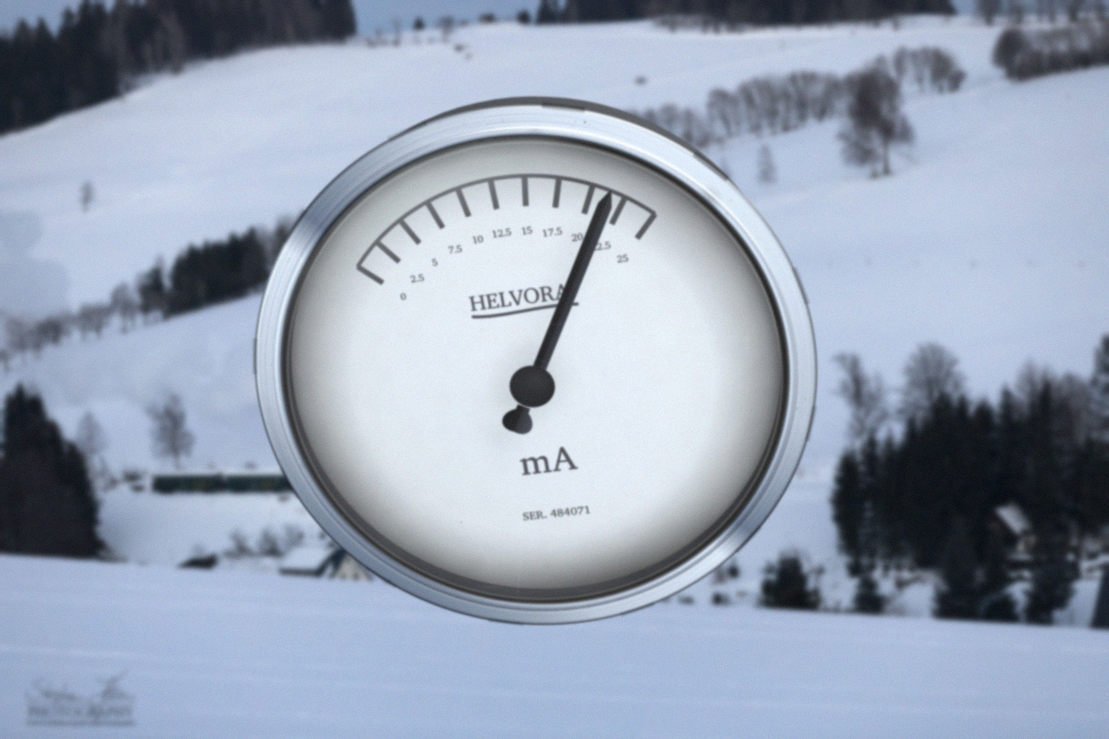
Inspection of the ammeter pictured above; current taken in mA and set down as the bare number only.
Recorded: 21.25
